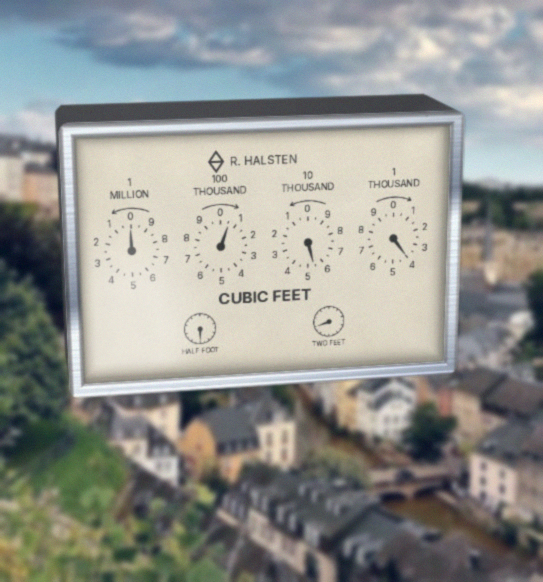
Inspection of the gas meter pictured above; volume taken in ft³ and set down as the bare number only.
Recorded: 5400
